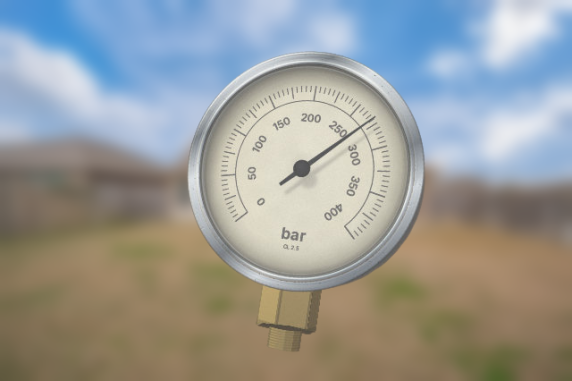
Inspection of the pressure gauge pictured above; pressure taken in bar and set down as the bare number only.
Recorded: 270
